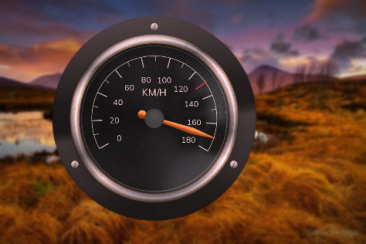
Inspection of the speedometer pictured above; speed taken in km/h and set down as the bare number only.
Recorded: 170
